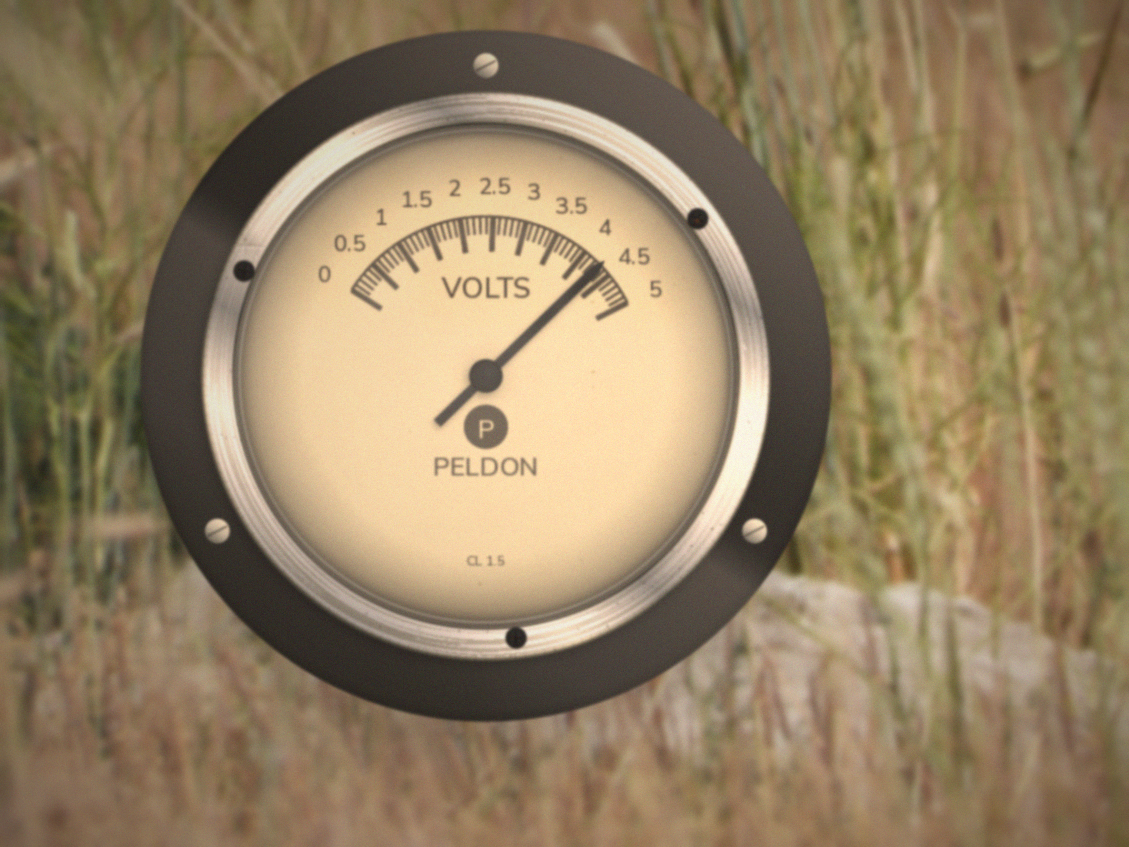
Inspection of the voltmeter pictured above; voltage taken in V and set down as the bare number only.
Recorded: 4.3
